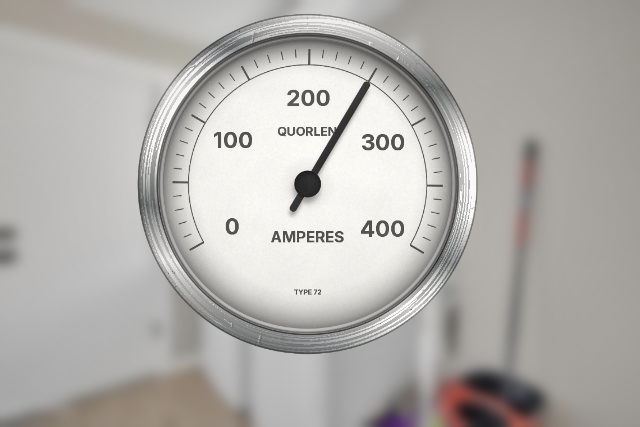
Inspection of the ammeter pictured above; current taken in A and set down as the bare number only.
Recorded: 250
